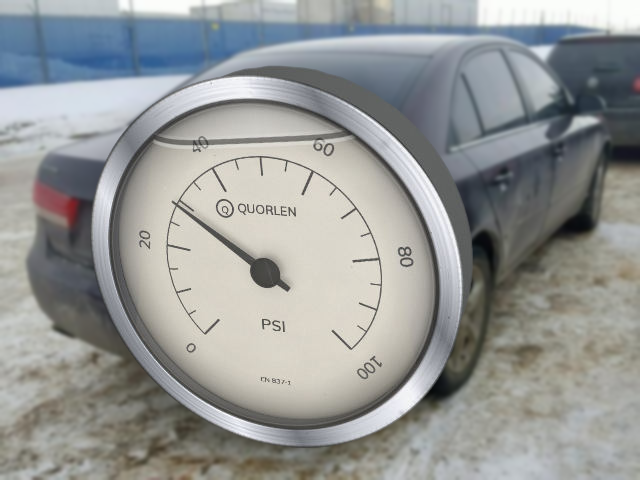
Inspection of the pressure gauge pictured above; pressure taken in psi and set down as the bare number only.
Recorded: 30
